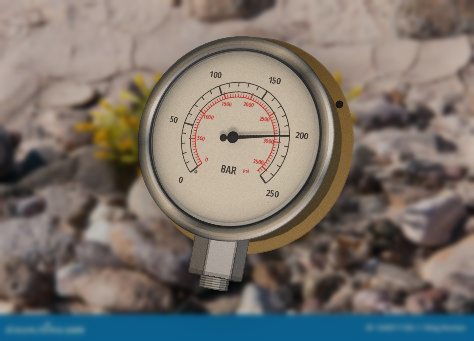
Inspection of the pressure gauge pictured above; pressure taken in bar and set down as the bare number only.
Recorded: 200
